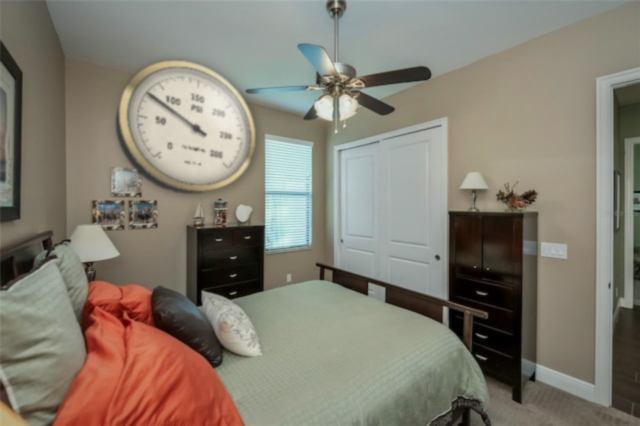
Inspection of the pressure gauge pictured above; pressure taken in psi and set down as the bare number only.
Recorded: 80
